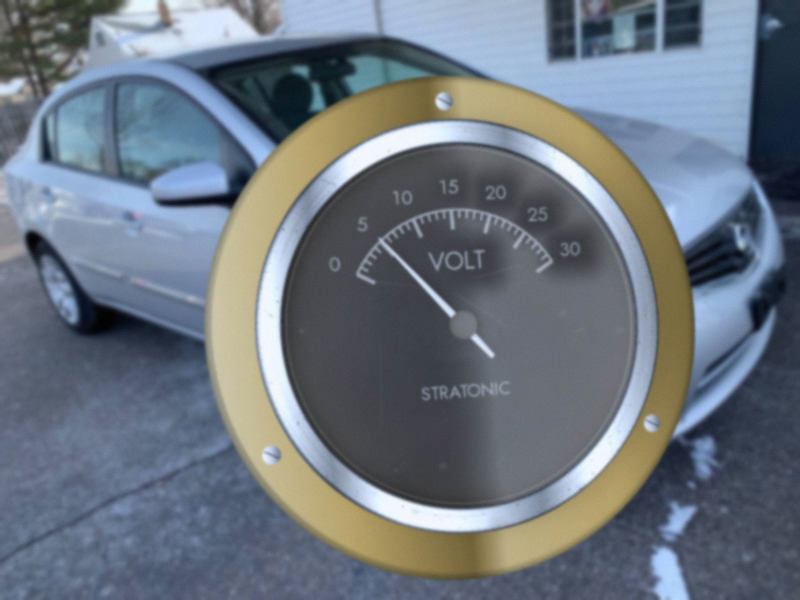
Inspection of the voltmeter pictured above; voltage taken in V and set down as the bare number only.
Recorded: 5
